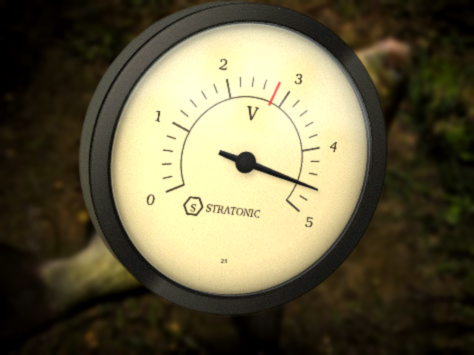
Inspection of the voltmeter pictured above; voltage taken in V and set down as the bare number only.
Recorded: 4.6
